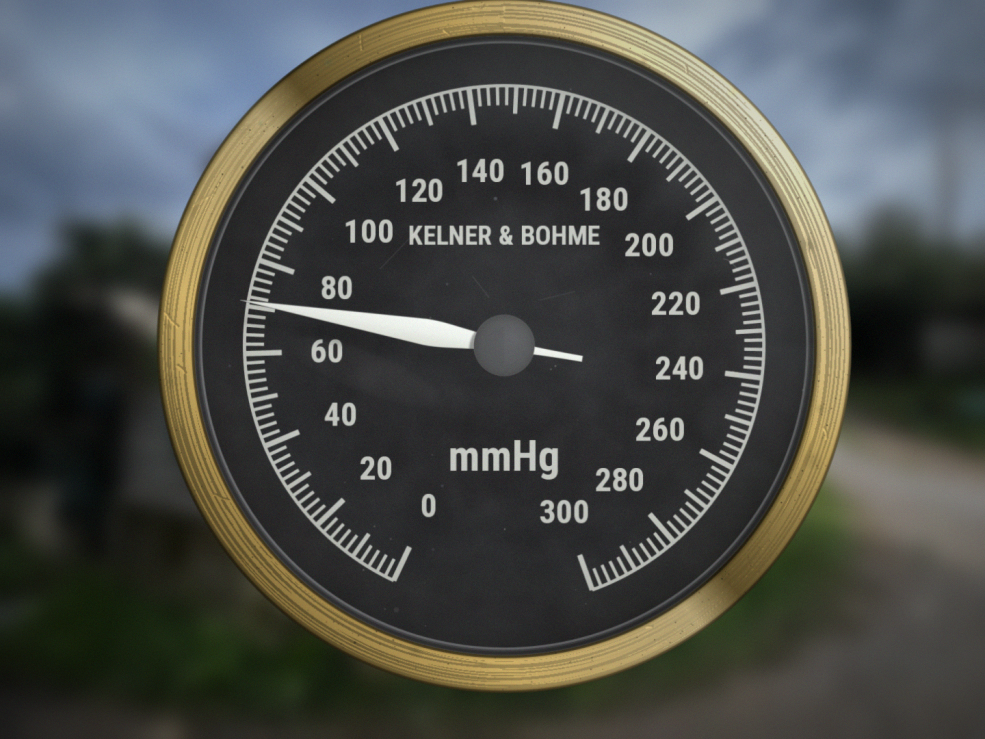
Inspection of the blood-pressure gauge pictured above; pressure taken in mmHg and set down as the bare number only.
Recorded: 71
